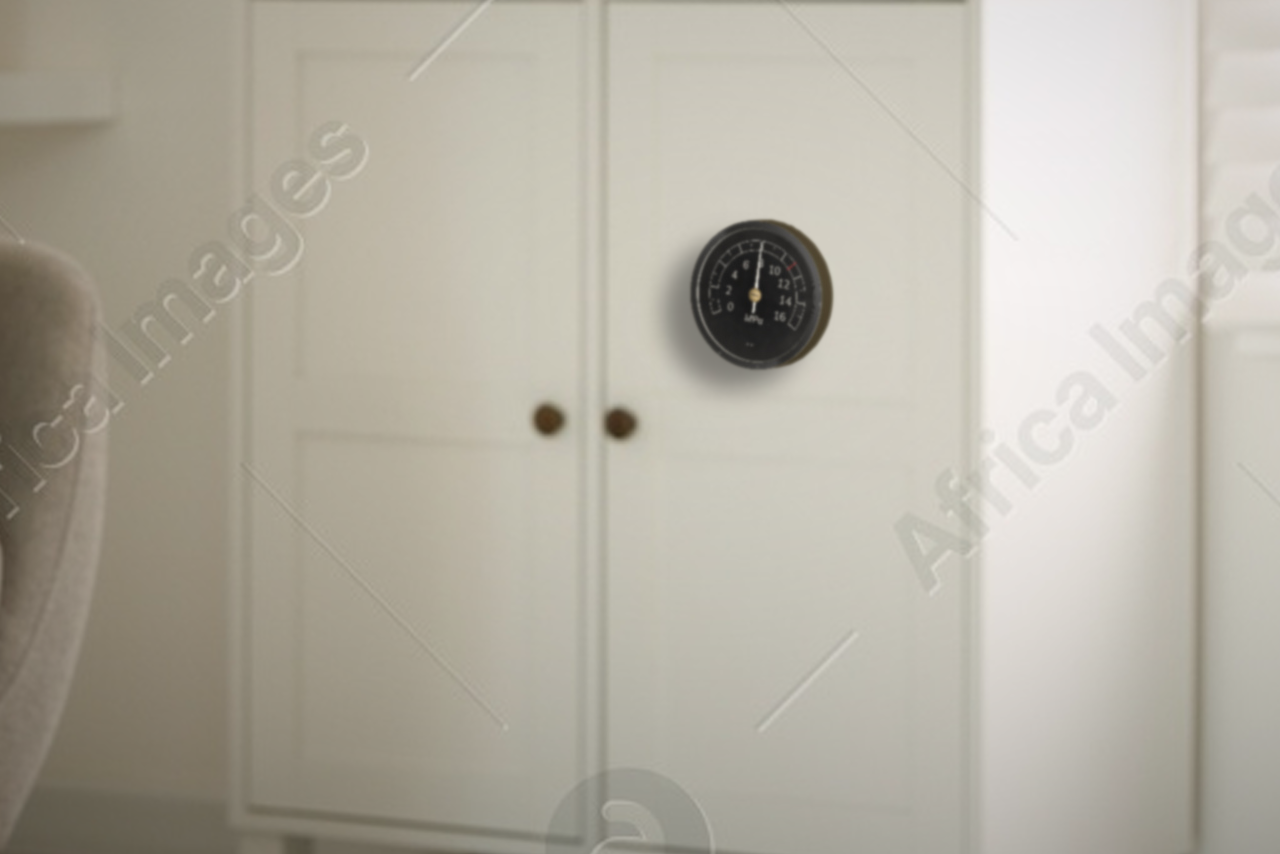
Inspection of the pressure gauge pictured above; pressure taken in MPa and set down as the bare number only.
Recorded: 8
